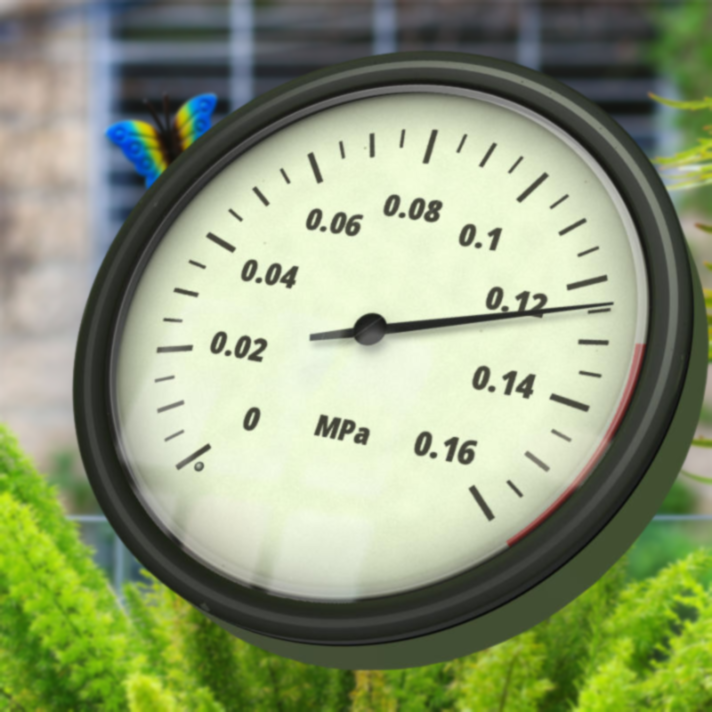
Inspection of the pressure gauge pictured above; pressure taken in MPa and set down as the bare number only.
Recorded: 0.125
